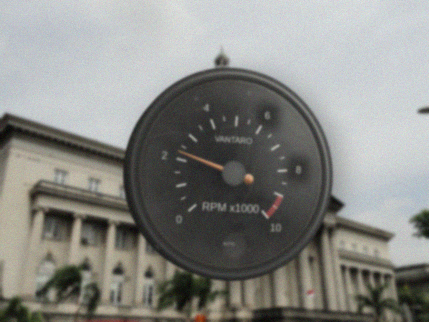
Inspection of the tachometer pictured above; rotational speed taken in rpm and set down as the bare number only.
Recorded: 2250
